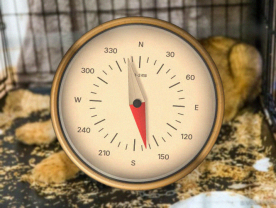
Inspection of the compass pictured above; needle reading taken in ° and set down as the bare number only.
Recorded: 165
